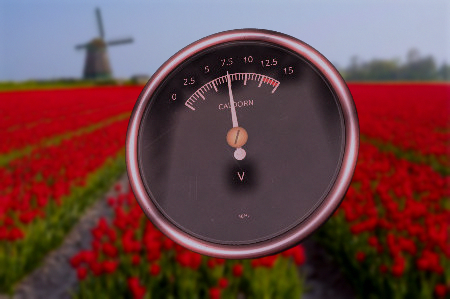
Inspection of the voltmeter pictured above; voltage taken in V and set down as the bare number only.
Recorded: 7.5
